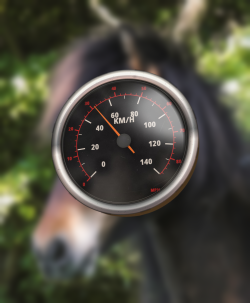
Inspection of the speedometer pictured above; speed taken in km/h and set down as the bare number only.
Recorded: 50
